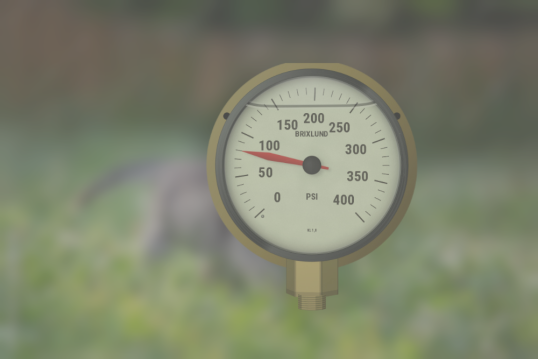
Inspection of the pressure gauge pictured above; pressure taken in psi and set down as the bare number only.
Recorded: 80
